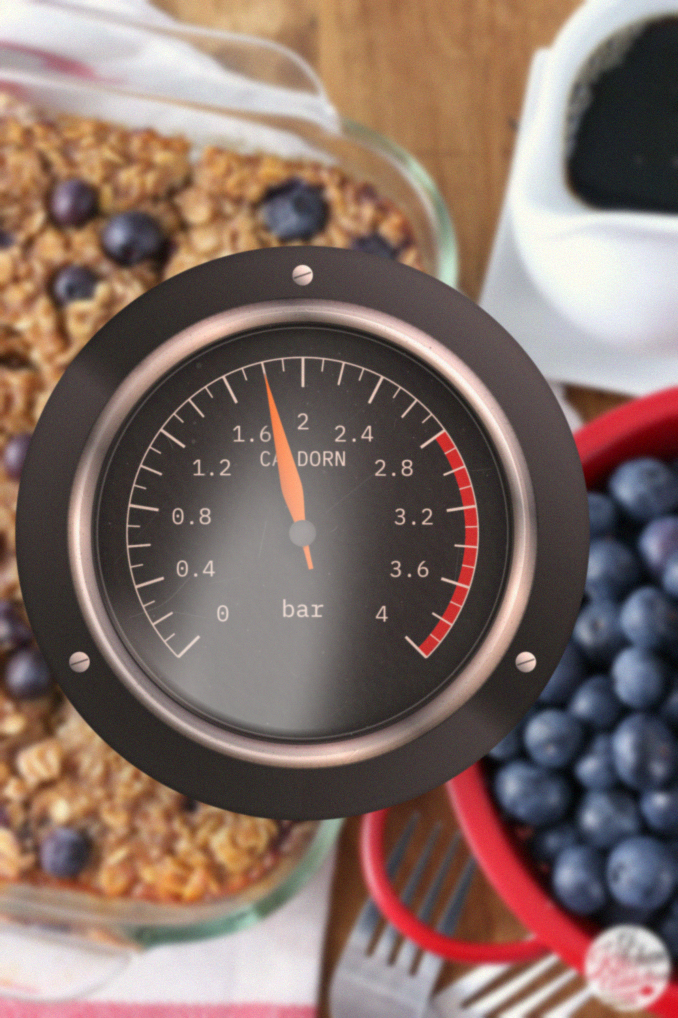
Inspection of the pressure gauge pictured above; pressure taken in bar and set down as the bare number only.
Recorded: 1.8
